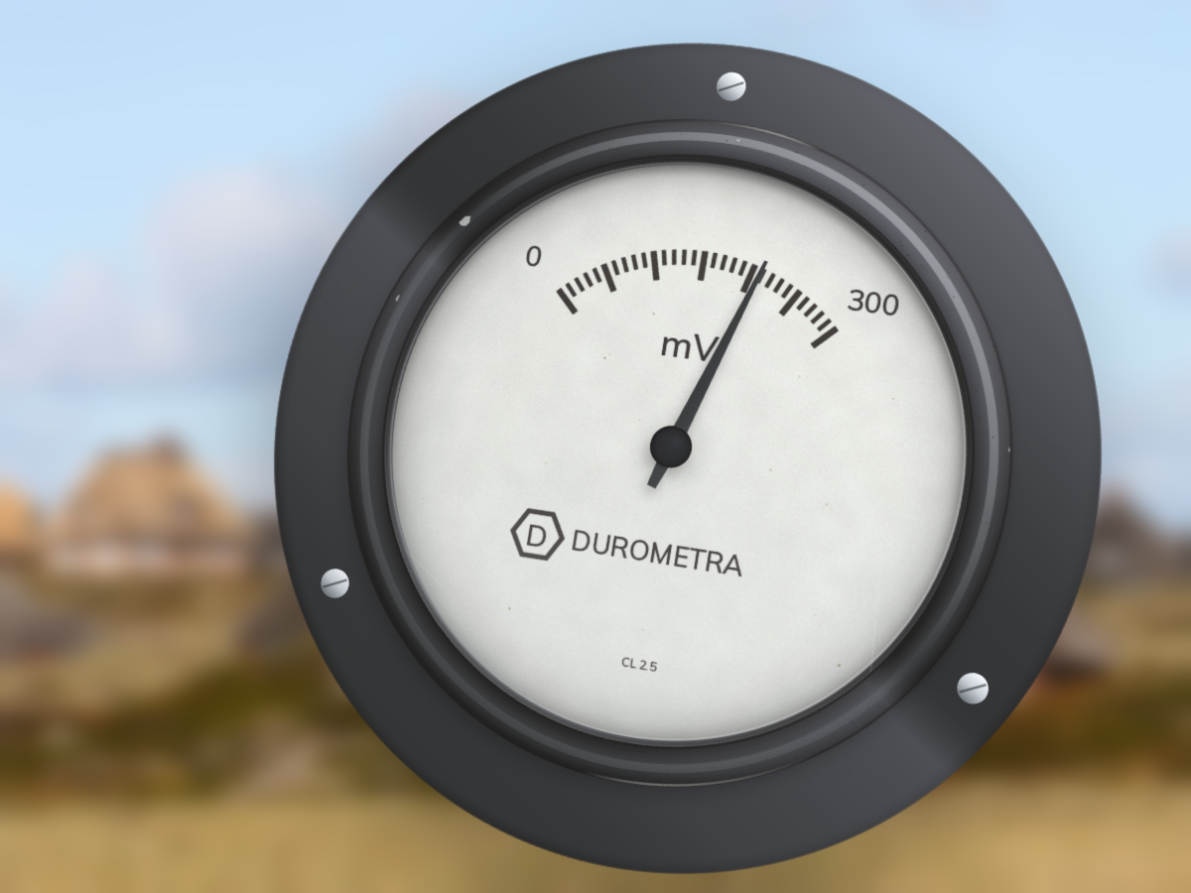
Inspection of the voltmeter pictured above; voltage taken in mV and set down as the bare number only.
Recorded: 210
